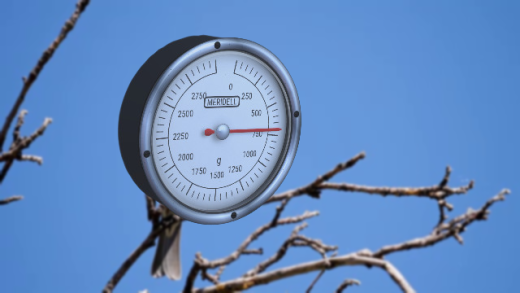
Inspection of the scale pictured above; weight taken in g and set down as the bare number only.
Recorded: 700
